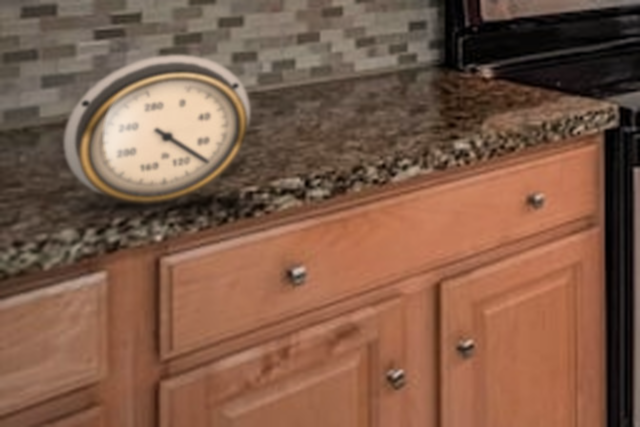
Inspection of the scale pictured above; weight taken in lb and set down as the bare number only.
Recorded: 100
